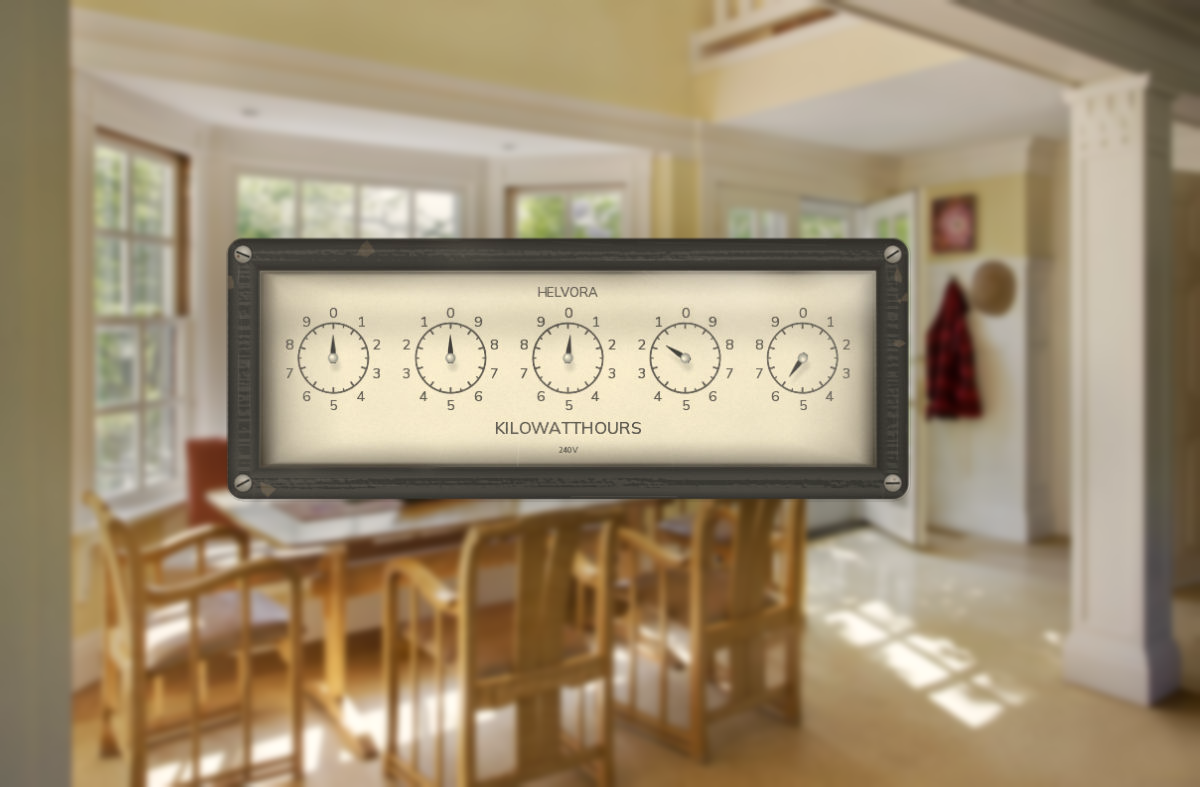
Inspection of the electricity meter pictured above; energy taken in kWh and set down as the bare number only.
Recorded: 16
